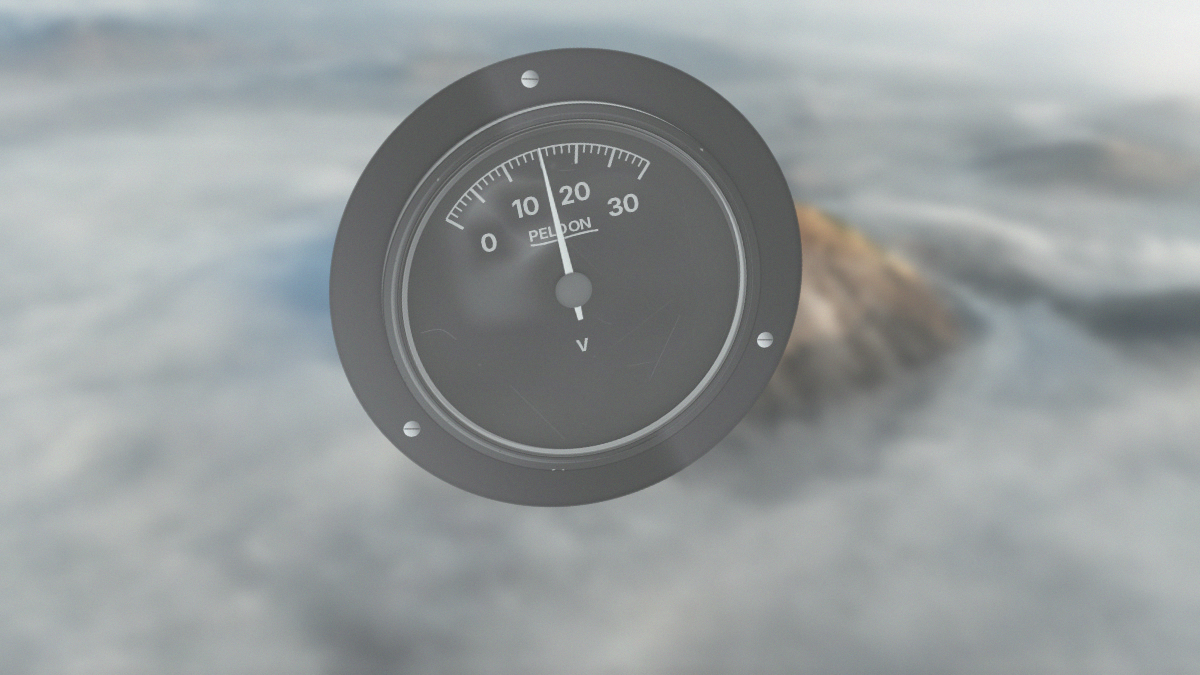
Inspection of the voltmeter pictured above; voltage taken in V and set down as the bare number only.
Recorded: 15
